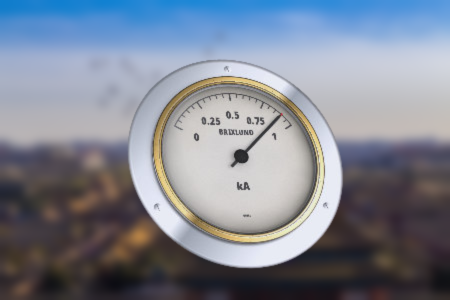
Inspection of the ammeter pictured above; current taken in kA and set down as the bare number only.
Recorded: 0.9
